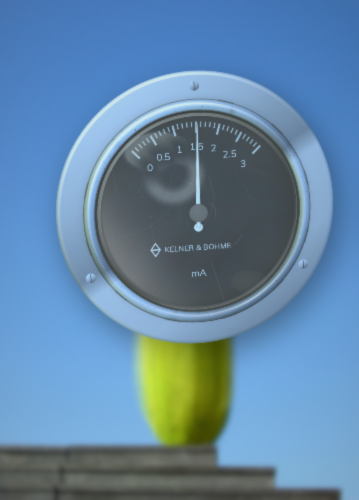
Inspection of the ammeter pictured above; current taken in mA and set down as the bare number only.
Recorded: 1.5
